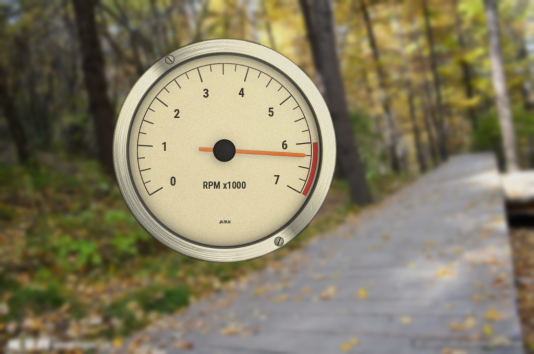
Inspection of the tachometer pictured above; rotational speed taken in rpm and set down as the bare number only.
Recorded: 6250
